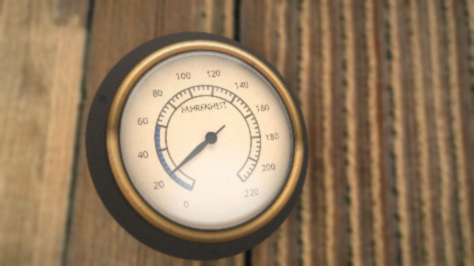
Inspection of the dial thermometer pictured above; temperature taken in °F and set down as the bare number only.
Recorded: 20
